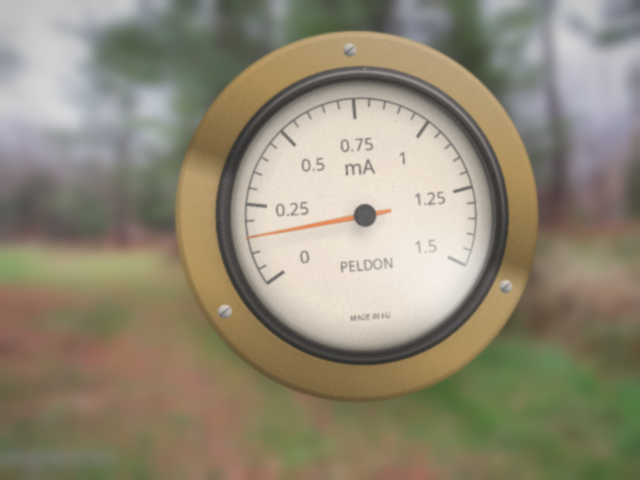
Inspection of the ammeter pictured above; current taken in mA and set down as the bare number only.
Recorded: 0.15
